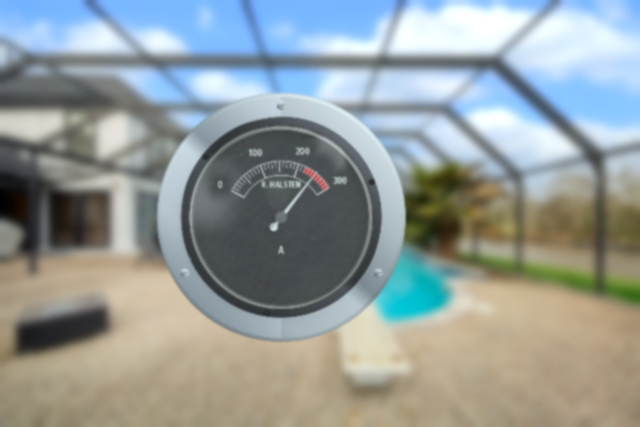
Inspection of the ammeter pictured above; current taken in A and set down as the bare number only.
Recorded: 250
